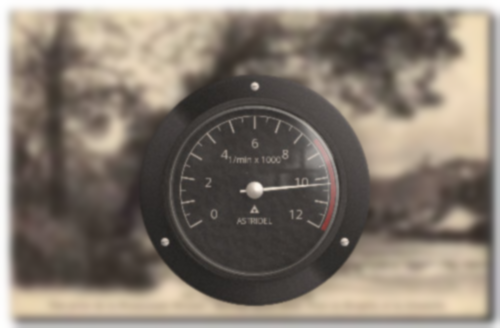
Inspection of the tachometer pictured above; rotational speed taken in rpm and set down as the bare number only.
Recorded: 10250
